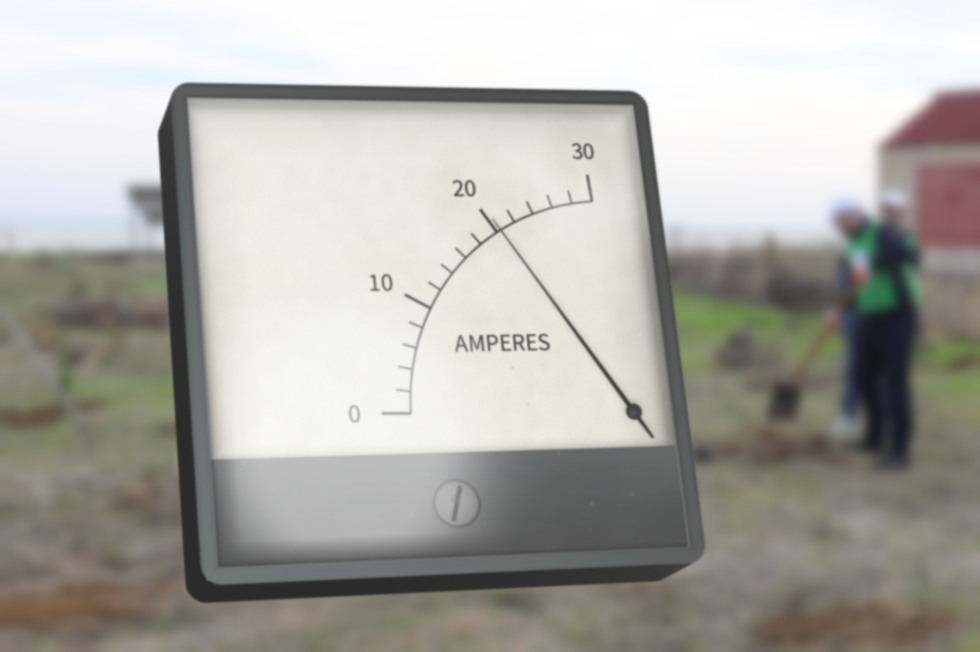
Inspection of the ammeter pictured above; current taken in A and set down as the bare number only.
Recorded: 20
